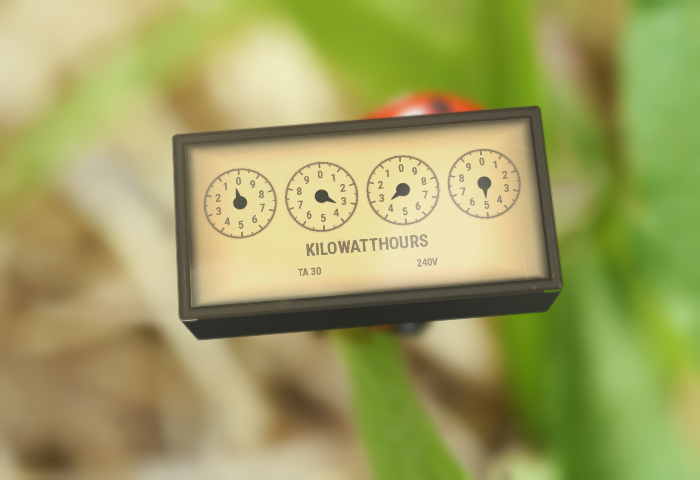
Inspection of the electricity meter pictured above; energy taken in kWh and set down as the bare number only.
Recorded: 335
